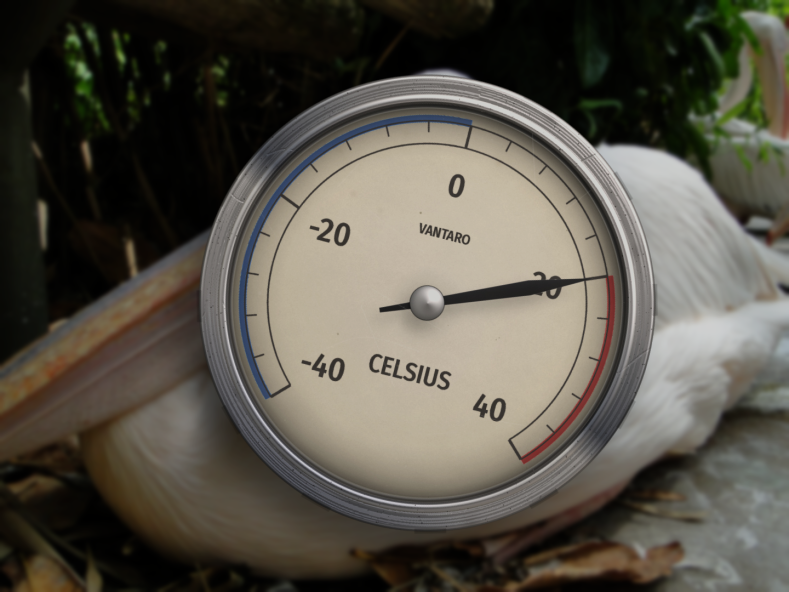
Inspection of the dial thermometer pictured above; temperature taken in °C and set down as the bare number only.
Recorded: 20
